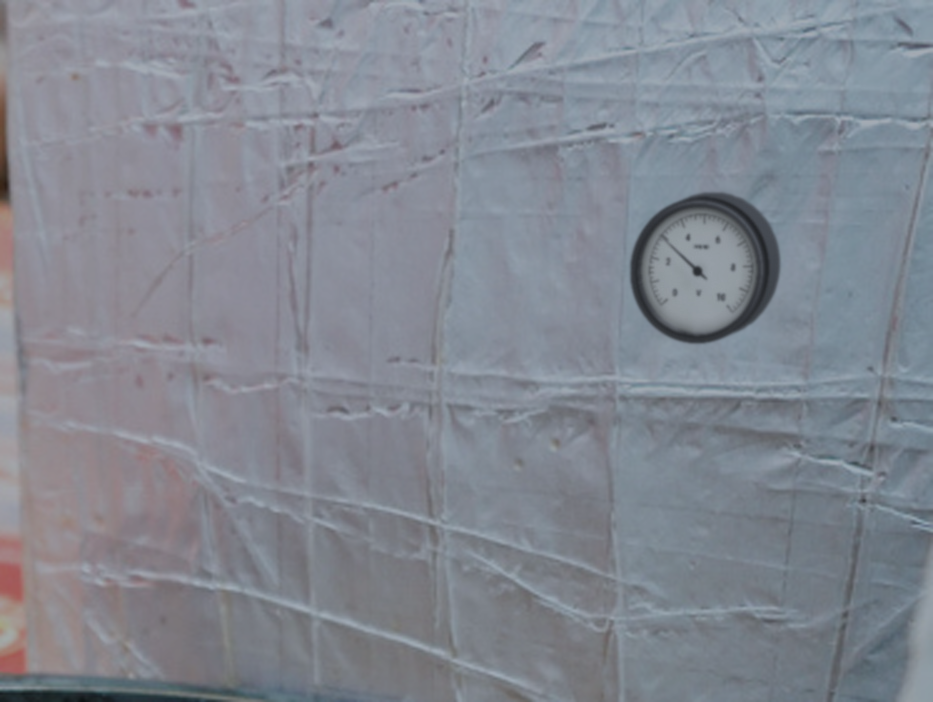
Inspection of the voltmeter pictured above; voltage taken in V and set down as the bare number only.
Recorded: 3
